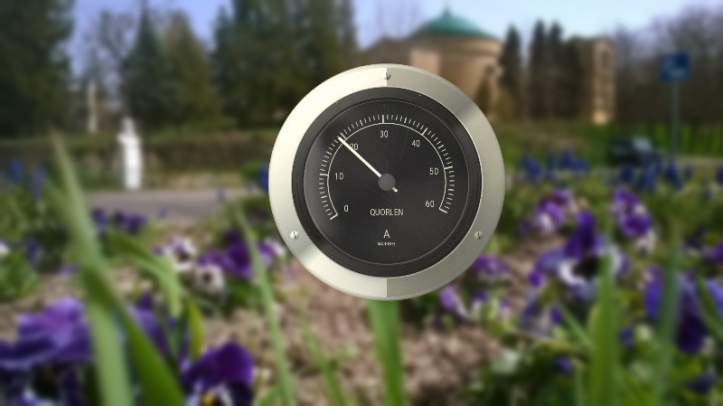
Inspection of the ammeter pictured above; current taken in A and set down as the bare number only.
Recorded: 19
